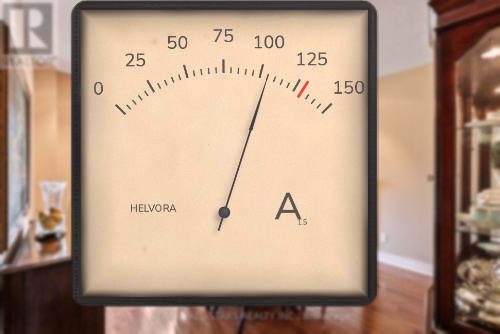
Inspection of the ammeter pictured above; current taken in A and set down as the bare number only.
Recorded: 105
